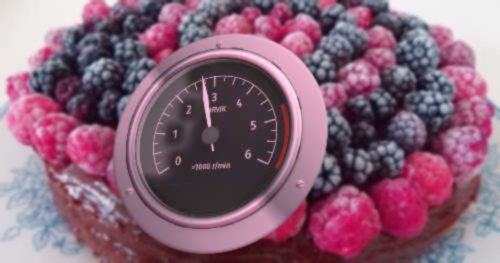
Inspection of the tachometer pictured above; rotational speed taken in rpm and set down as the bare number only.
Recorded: 2750
